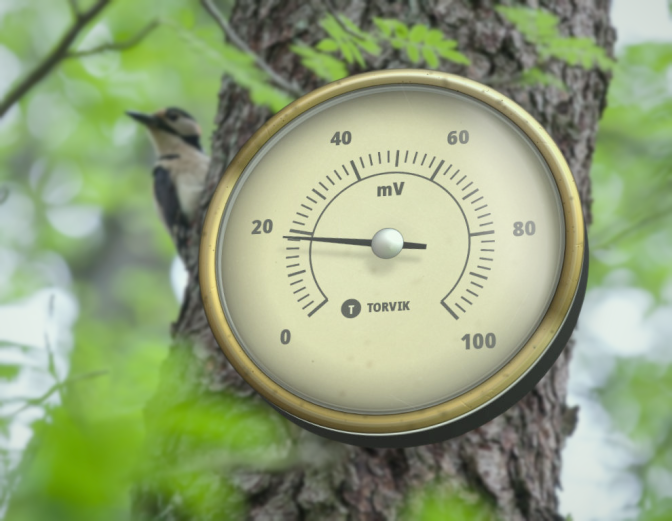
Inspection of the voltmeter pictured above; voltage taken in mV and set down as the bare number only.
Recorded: 18
